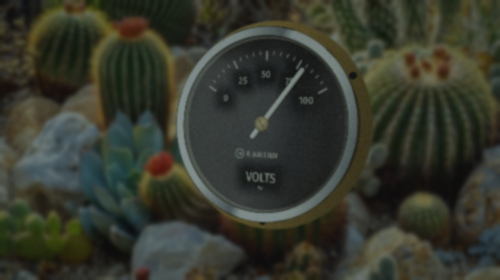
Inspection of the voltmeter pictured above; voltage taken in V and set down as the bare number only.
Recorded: 80
